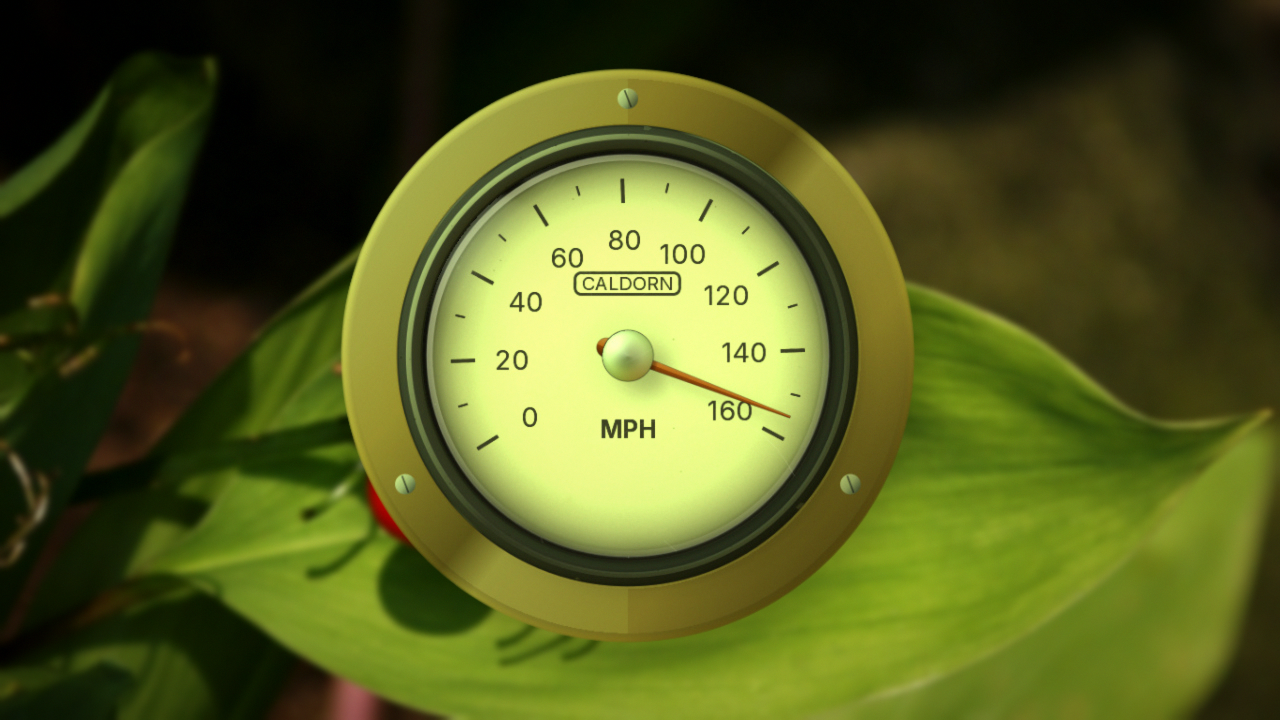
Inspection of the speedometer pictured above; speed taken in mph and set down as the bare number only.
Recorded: 155
